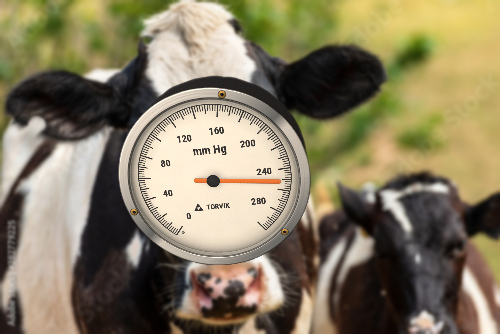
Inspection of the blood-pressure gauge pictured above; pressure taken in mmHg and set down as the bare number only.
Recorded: 250
